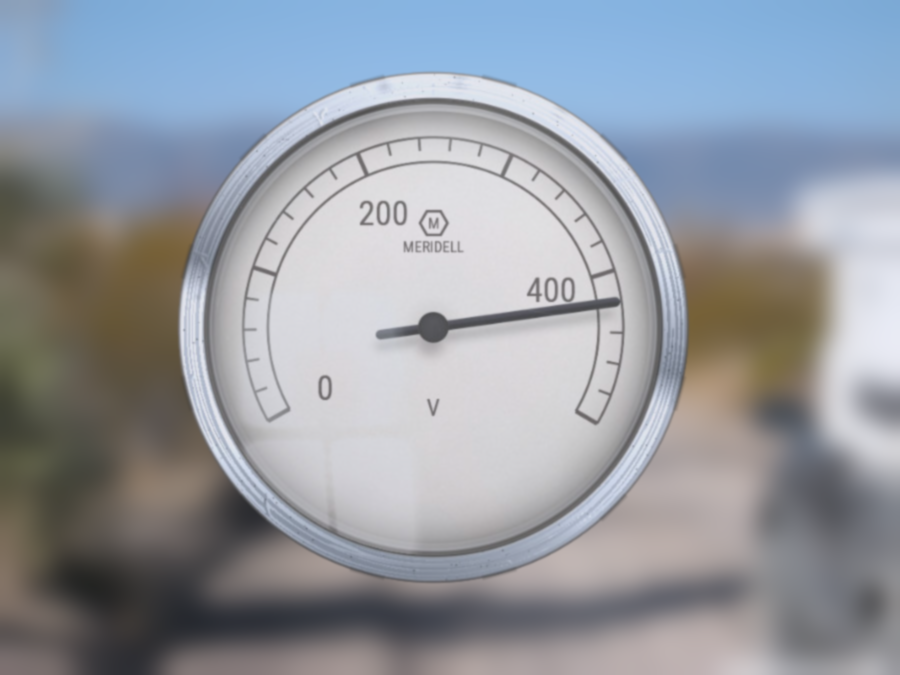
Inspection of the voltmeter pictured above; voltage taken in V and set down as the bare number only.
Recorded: 420
